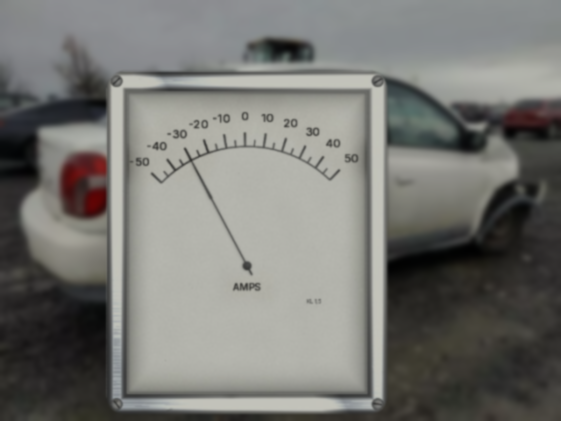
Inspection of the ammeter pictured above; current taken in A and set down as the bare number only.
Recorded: -30
